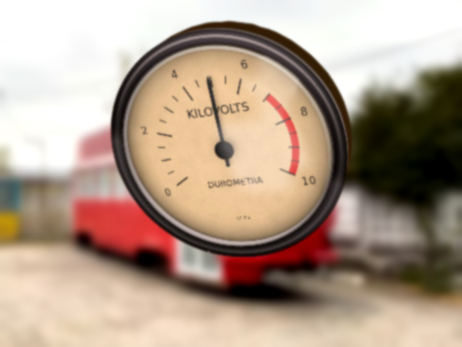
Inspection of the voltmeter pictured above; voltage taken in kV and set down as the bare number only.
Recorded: 5
